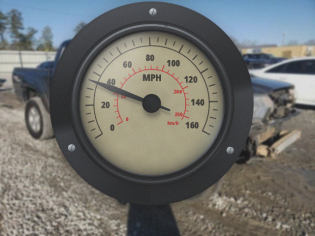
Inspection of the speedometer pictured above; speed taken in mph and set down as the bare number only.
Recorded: 35
